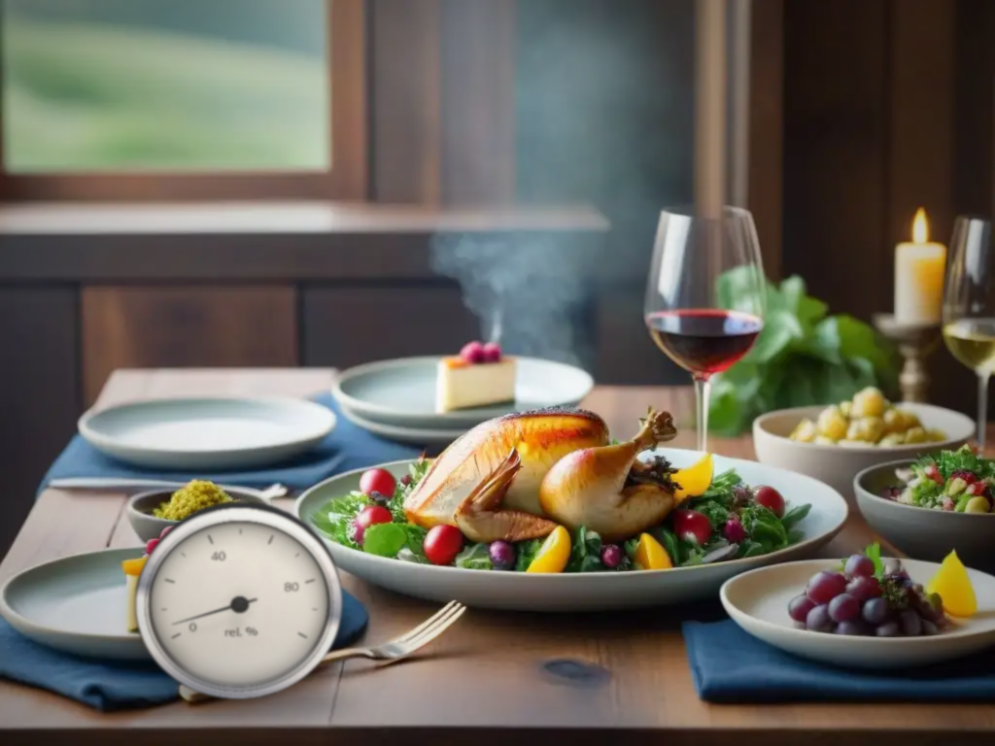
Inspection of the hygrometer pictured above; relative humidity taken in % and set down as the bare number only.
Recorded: 5
